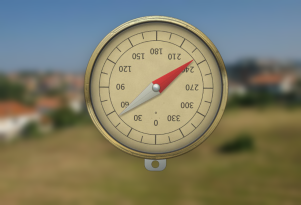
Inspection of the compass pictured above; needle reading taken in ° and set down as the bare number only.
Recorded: 232.5
